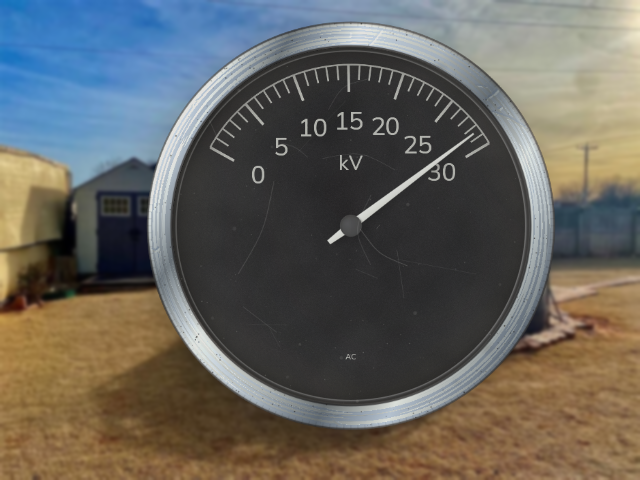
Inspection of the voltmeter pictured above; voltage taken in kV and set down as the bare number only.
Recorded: 28.5
